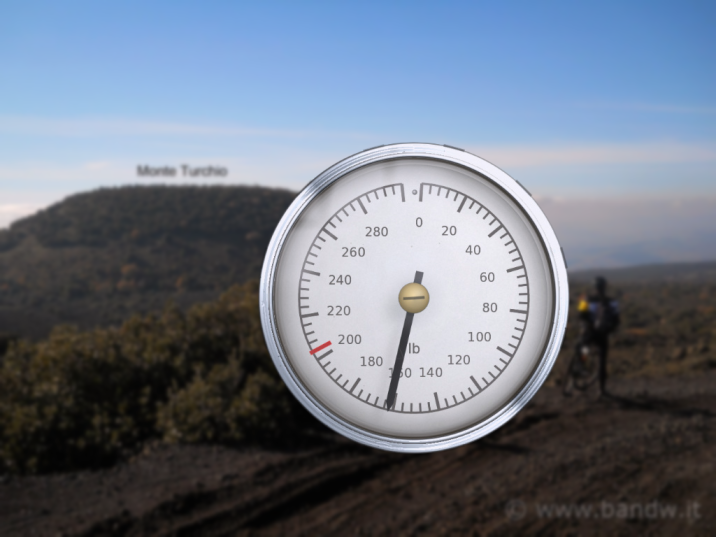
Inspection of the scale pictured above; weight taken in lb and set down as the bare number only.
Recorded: 162
